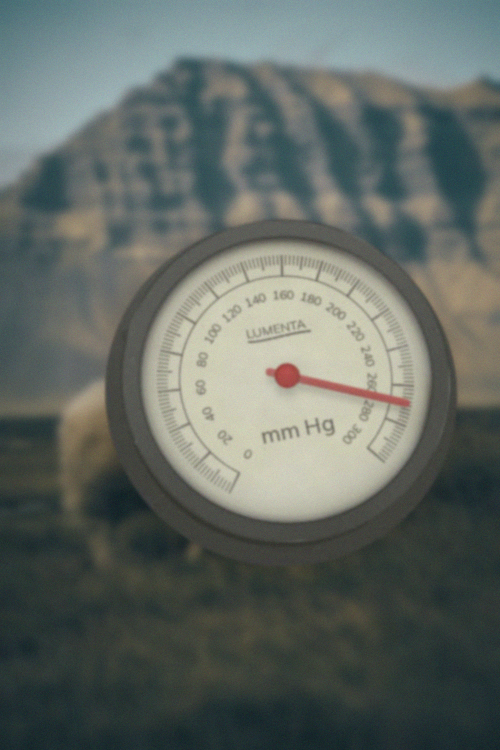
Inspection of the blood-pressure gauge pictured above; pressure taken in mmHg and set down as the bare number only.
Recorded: 270
